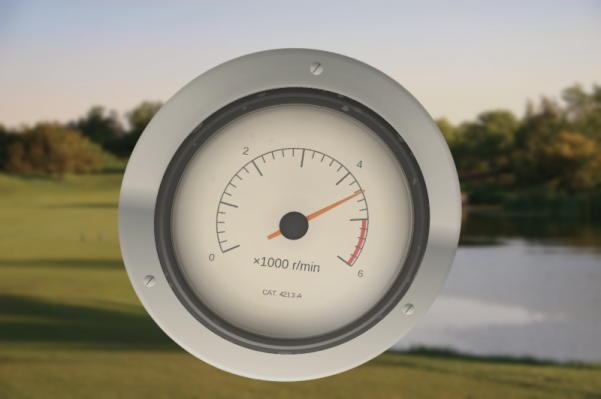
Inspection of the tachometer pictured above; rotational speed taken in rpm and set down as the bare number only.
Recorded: 4400
